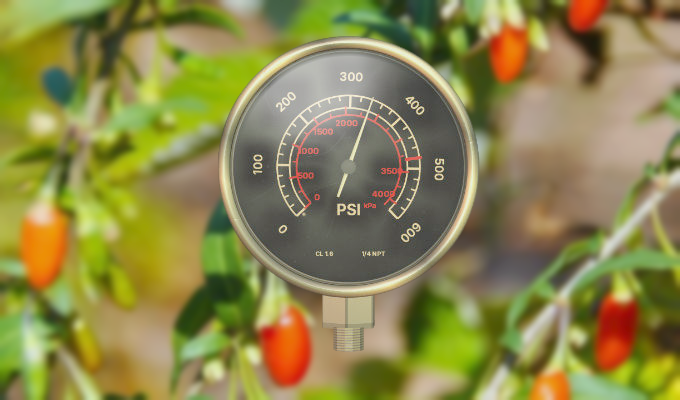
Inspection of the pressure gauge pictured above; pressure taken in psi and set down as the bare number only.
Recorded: 340
